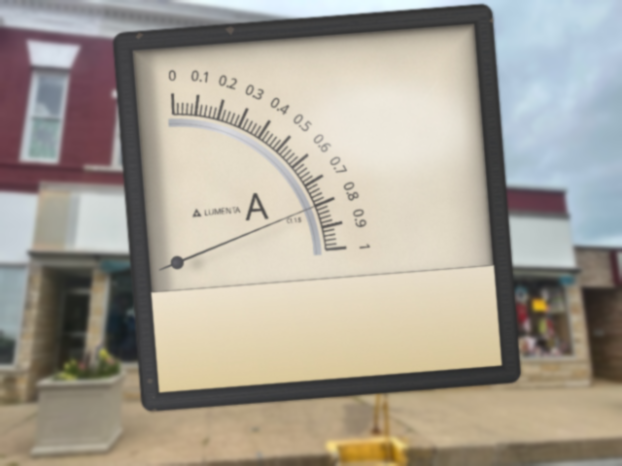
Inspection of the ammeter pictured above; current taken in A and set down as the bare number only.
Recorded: 0.8
